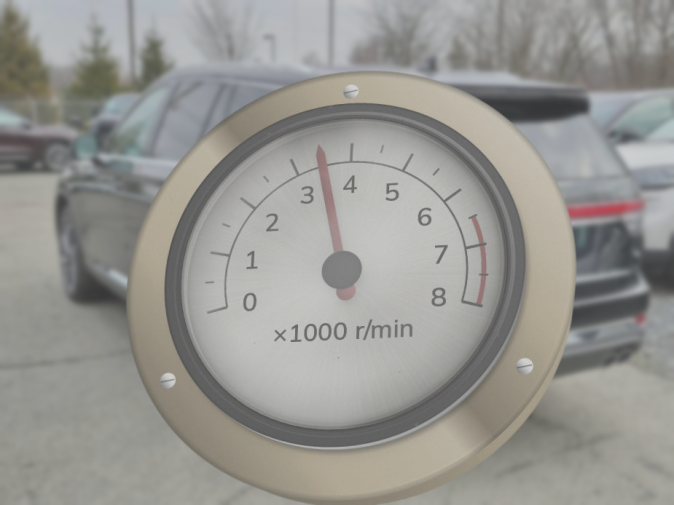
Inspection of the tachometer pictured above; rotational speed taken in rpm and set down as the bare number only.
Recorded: 3500
